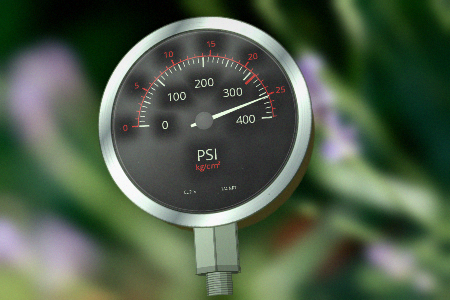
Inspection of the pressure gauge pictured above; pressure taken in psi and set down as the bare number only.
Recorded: 360
